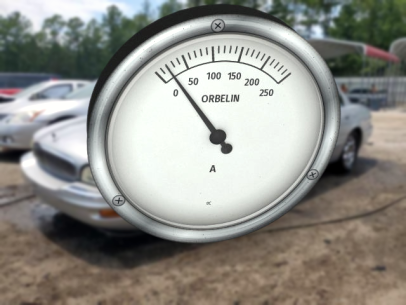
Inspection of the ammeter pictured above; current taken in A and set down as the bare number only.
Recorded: 20
